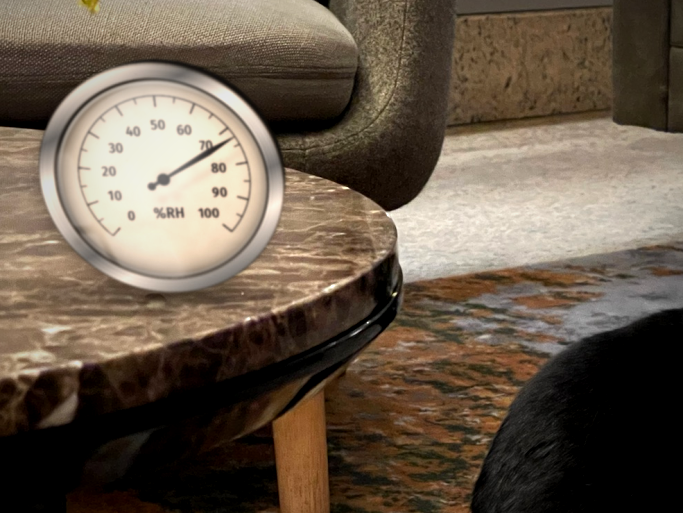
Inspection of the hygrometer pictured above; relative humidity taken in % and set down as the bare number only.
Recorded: 72.5
